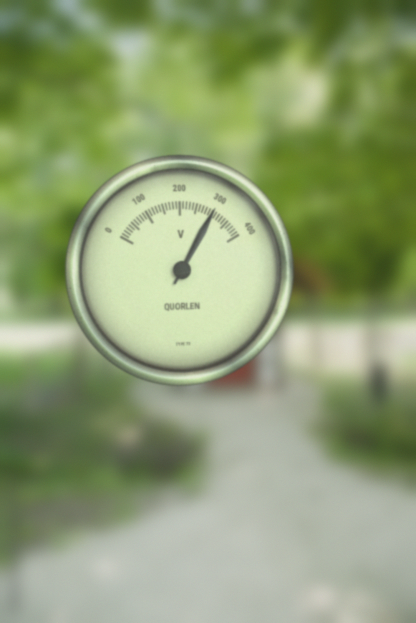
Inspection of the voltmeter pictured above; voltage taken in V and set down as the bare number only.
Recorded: 300
